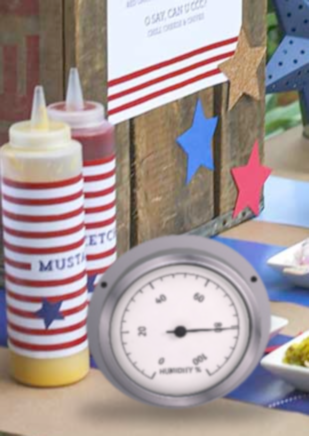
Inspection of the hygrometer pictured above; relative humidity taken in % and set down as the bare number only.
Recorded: 80
